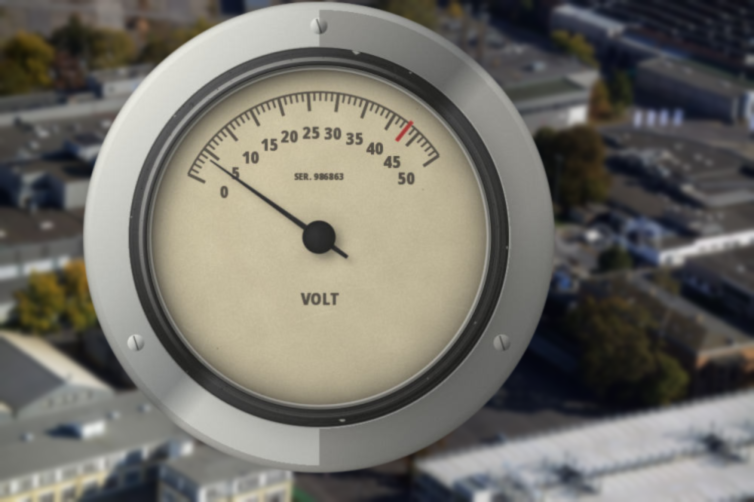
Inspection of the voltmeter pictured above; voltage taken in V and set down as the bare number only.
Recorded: 4
